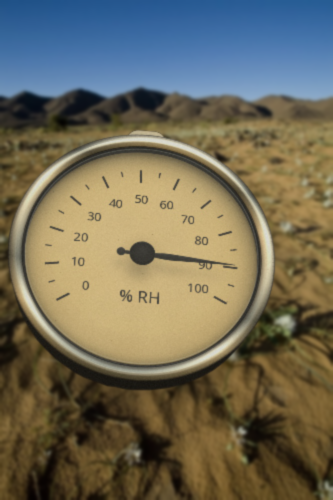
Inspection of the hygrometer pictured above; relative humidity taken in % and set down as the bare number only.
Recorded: 90
